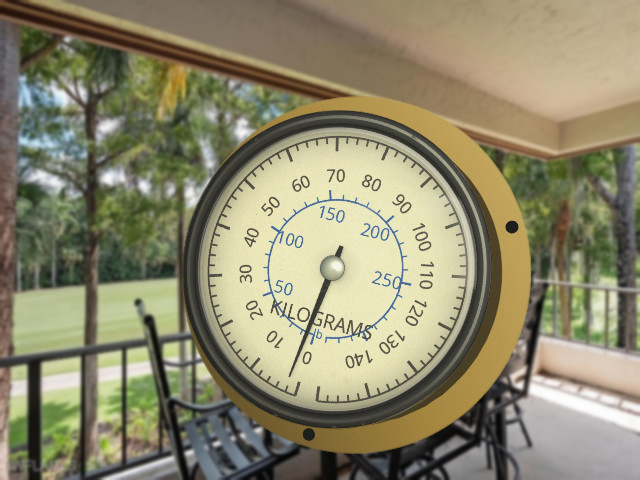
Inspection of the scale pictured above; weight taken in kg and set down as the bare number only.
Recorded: 2
